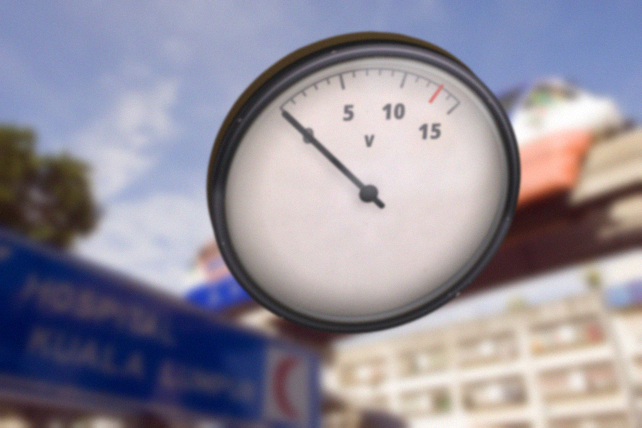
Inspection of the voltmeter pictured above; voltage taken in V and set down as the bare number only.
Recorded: 0
